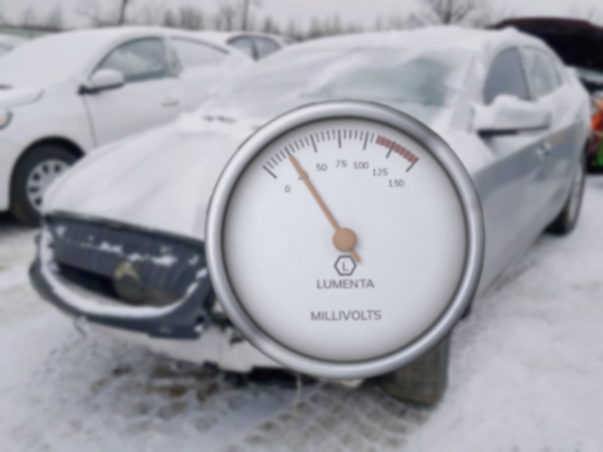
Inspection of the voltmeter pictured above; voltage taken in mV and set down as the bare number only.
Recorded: 25
